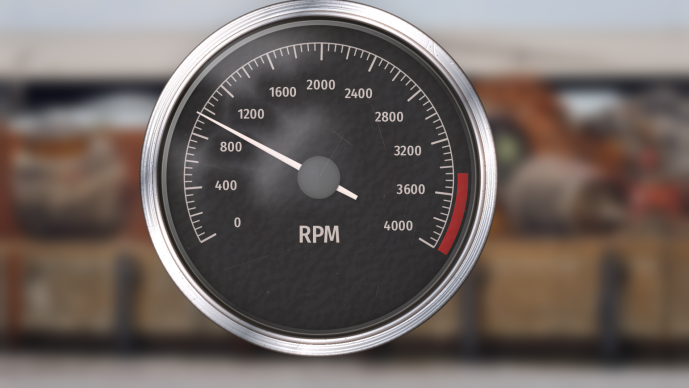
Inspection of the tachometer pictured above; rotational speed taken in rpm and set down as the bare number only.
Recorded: 950
